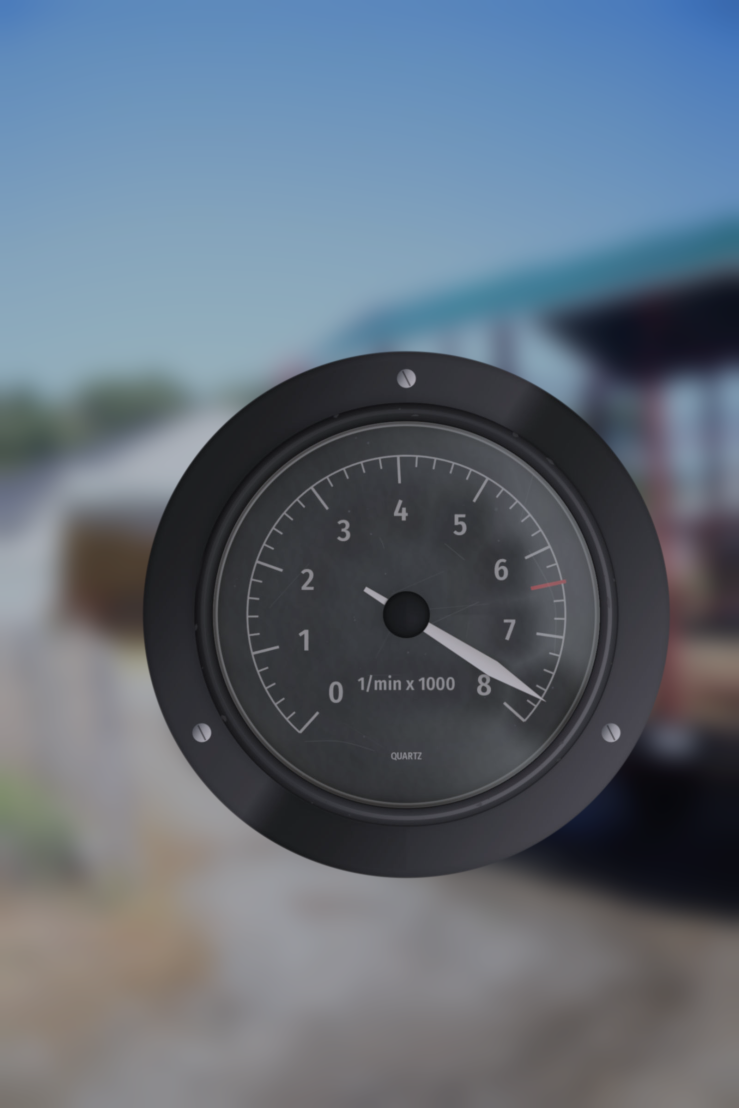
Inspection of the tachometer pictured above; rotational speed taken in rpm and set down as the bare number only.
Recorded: 7700
